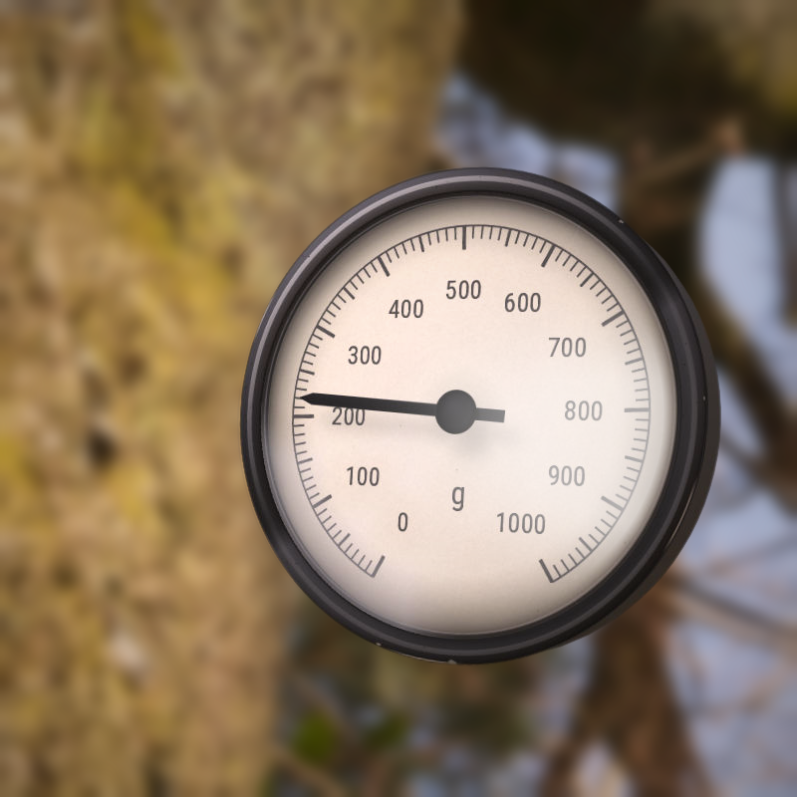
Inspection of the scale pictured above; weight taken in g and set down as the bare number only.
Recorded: 220
